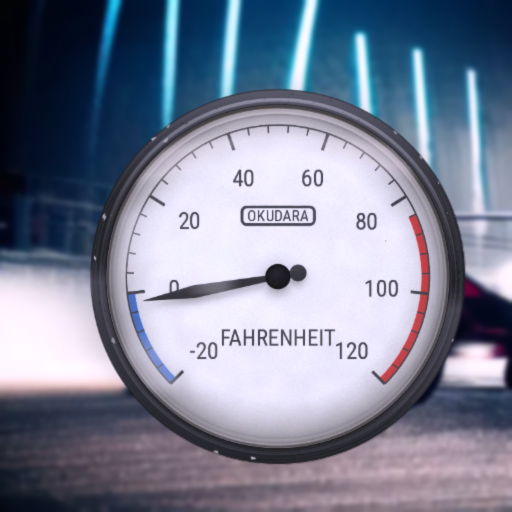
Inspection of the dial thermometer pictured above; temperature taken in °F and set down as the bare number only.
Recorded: -2
